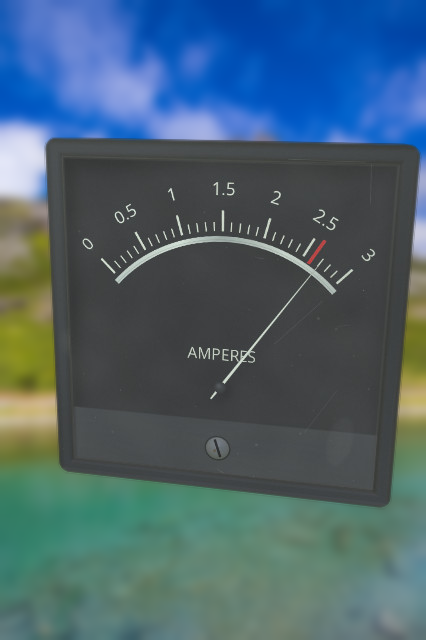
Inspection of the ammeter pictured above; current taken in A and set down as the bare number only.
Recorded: 2.7
